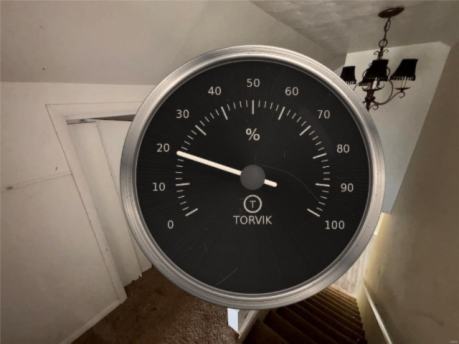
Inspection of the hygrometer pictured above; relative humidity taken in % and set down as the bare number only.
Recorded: 20
